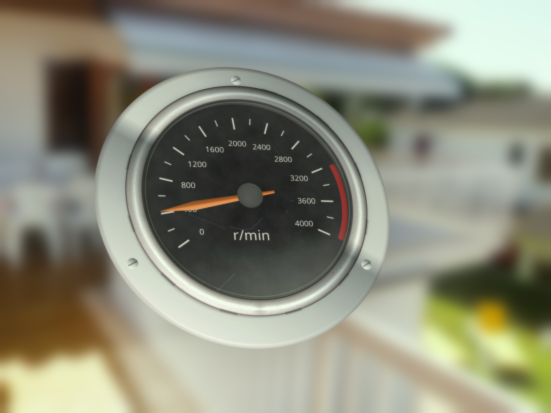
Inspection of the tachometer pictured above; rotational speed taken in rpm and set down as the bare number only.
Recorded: 400
